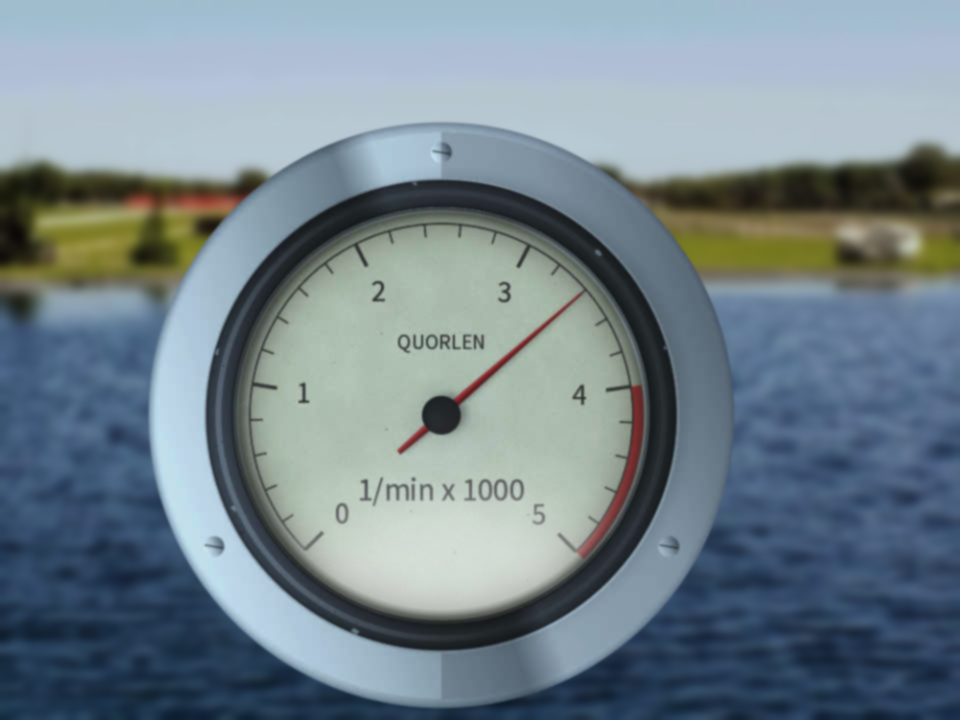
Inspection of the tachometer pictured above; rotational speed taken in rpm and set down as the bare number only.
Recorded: 3400
